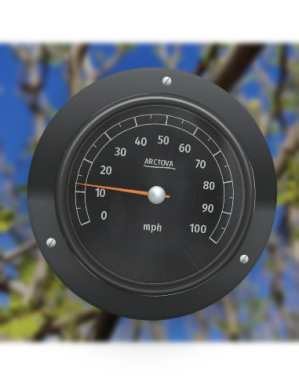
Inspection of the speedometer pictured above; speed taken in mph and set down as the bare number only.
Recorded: 12.5
